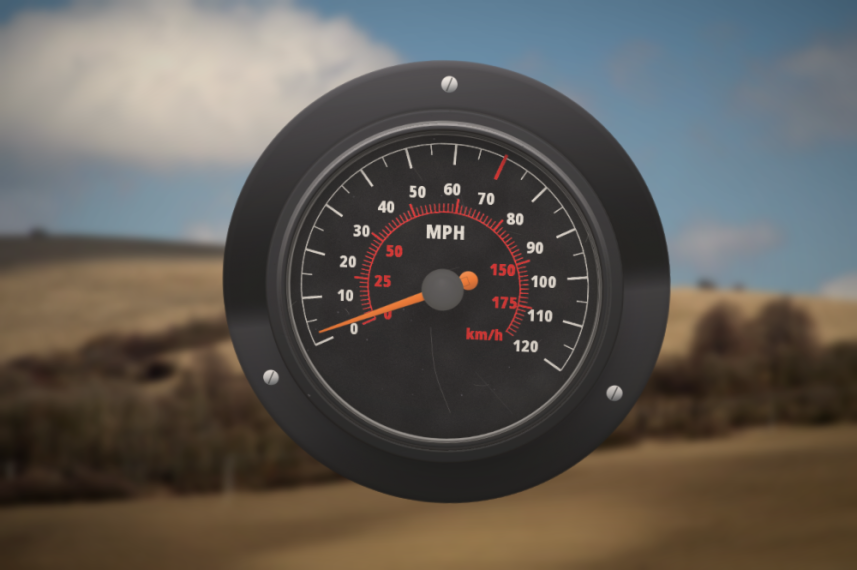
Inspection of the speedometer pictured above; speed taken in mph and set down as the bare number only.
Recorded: 2.5
